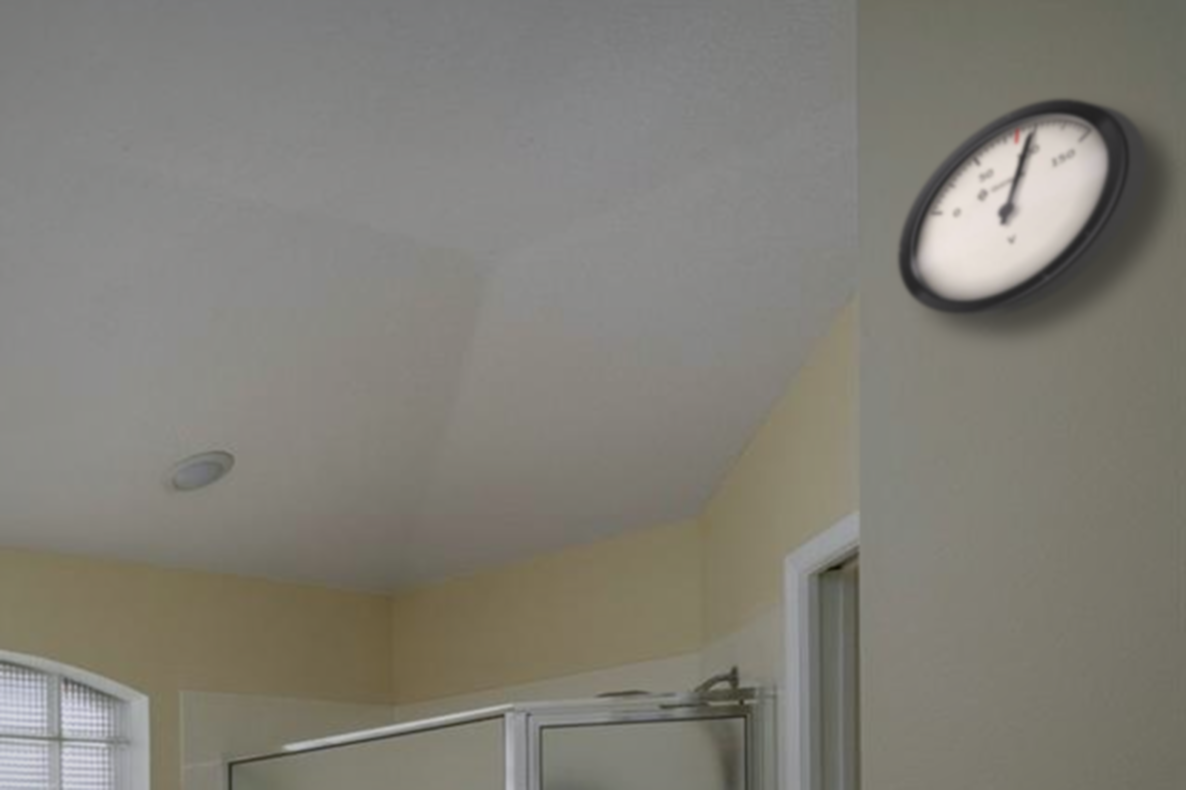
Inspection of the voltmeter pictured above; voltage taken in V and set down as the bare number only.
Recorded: 100
